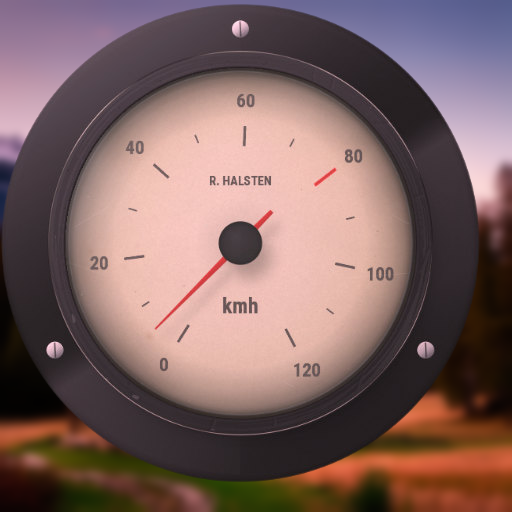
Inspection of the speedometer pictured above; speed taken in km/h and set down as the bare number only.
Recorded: 5
